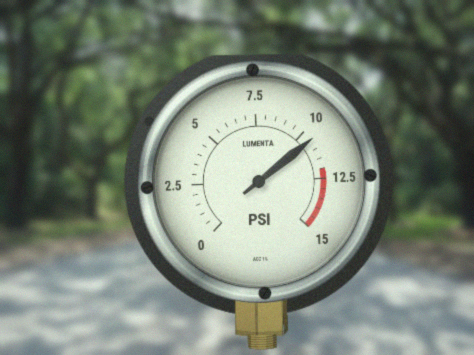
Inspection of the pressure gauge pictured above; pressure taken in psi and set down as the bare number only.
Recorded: 10.5
